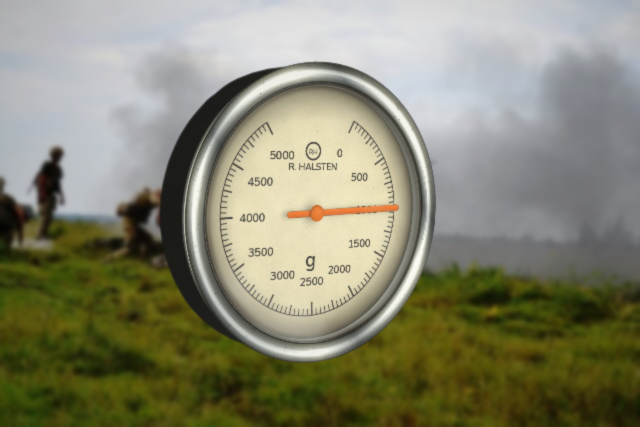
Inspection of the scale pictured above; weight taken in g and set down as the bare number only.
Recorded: 1000
